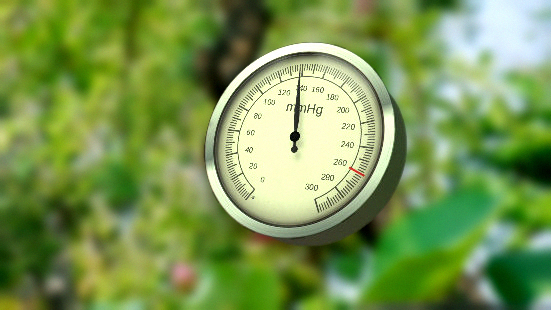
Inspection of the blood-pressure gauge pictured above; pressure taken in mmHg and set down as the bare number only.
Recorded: 140
